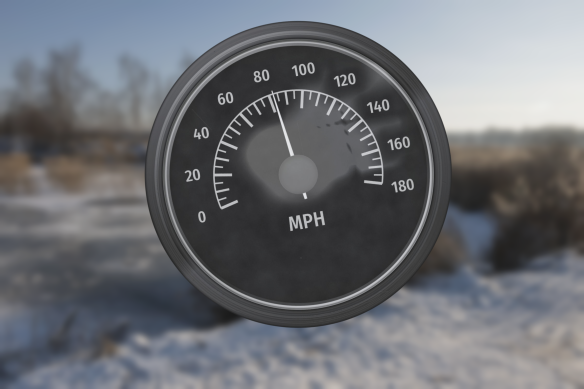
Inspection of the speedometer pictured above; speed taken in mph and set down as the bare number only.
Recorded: 82.5
